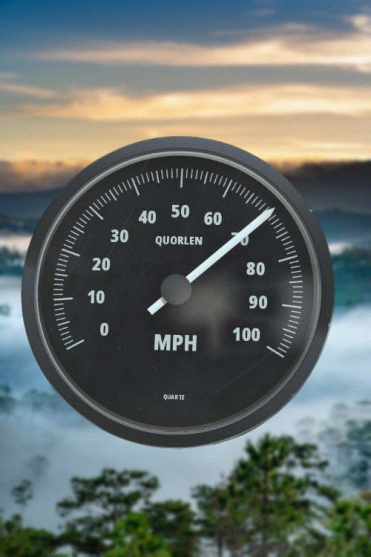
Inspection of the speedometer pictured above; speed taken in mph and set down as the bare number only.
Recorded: 70
